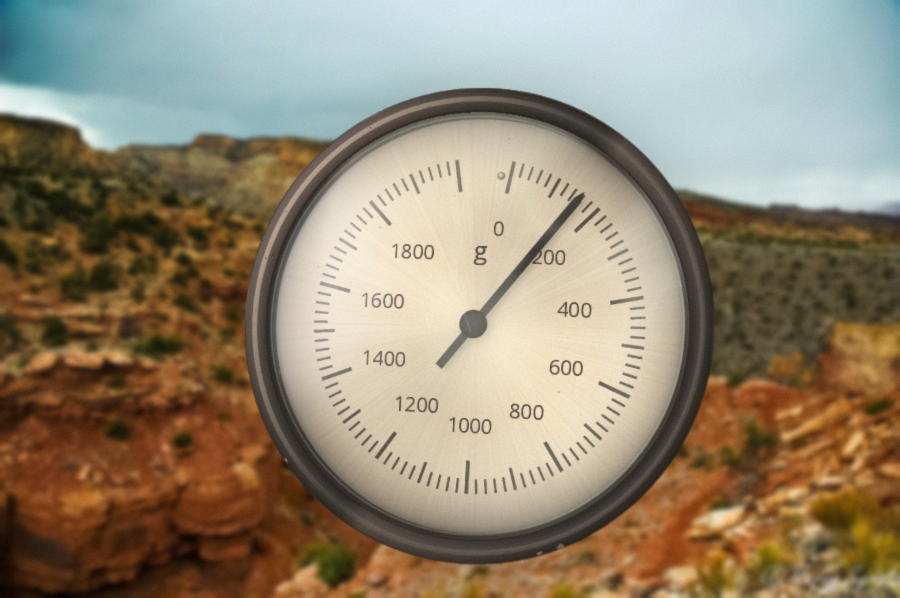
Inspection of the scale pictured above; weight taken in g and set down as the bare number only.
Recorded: 160
